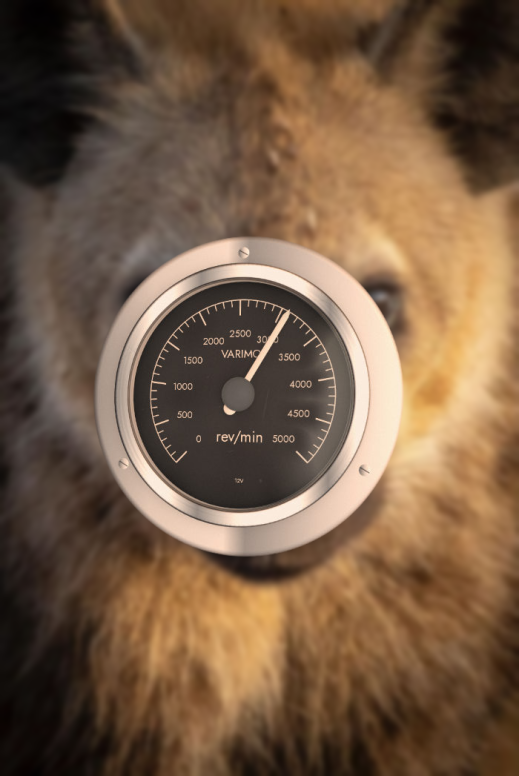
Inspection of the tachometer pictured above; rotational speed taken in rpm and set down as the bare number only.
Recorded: 3100
